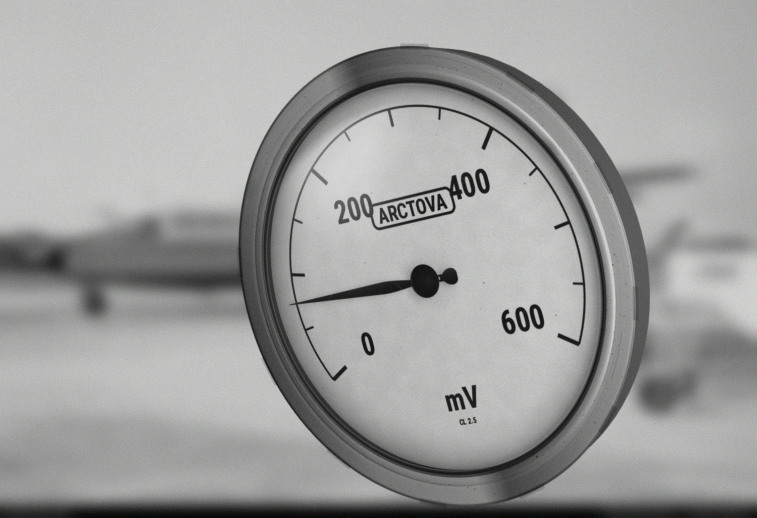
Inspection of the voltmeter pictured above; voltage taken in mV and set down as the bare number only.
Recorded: 75
